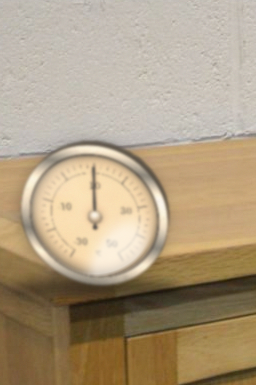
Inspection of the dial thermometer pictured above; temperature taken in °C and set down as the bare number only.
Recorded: 10
